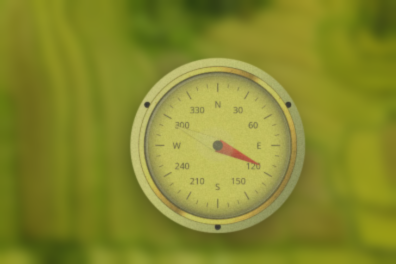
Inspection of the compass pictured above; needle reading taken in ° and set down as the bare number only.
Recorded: 115
